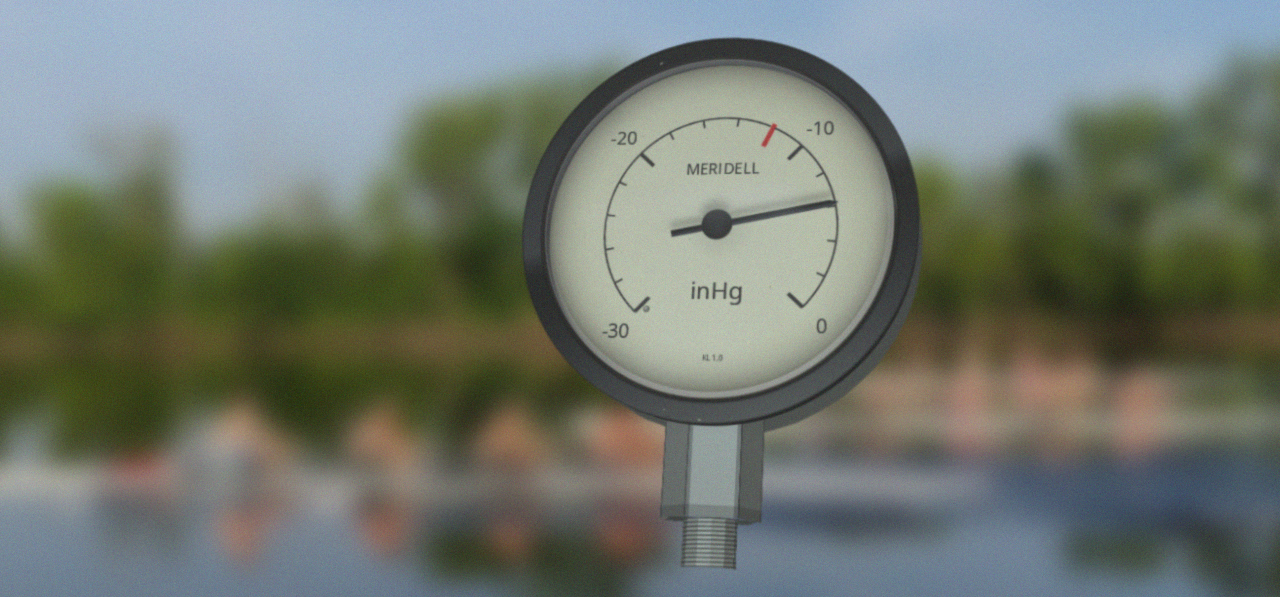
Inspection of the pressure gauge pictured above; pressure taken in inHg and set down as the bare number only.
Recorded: -6
